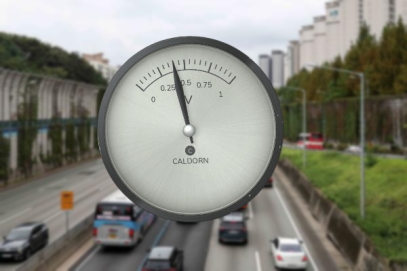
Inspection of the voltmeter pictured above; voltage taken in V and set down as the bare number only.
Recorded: 0.4
